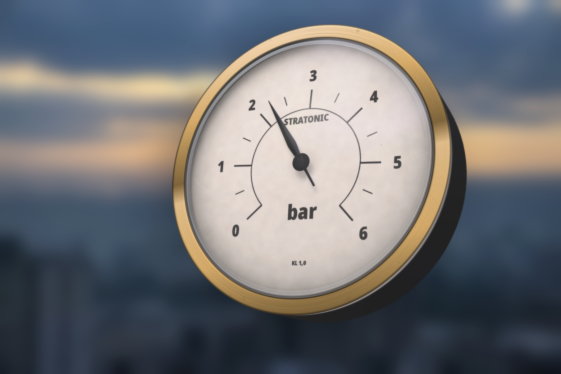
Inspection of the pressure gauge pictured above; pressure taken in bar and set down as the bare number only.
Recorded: 2.25
